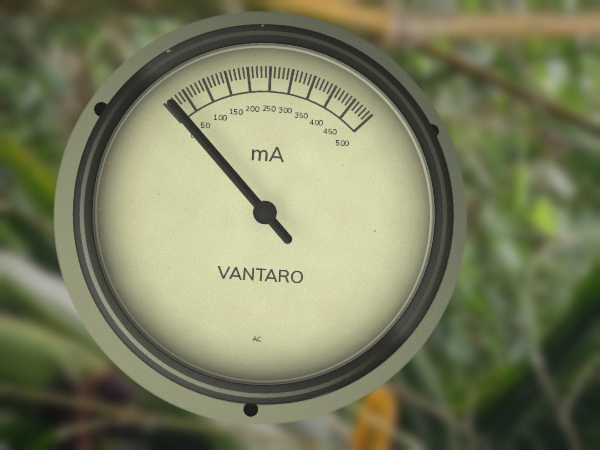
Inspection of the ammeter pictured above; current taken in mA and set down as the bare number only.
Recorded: 10
